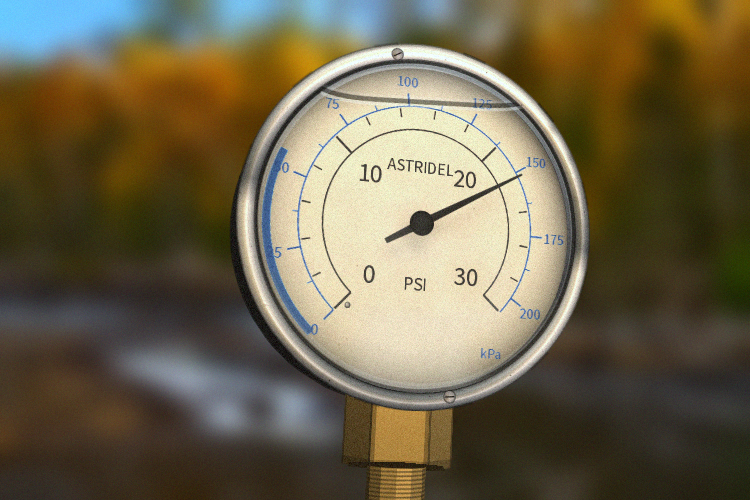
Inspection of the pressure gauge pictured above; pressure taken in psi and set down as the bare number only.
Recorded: 22
